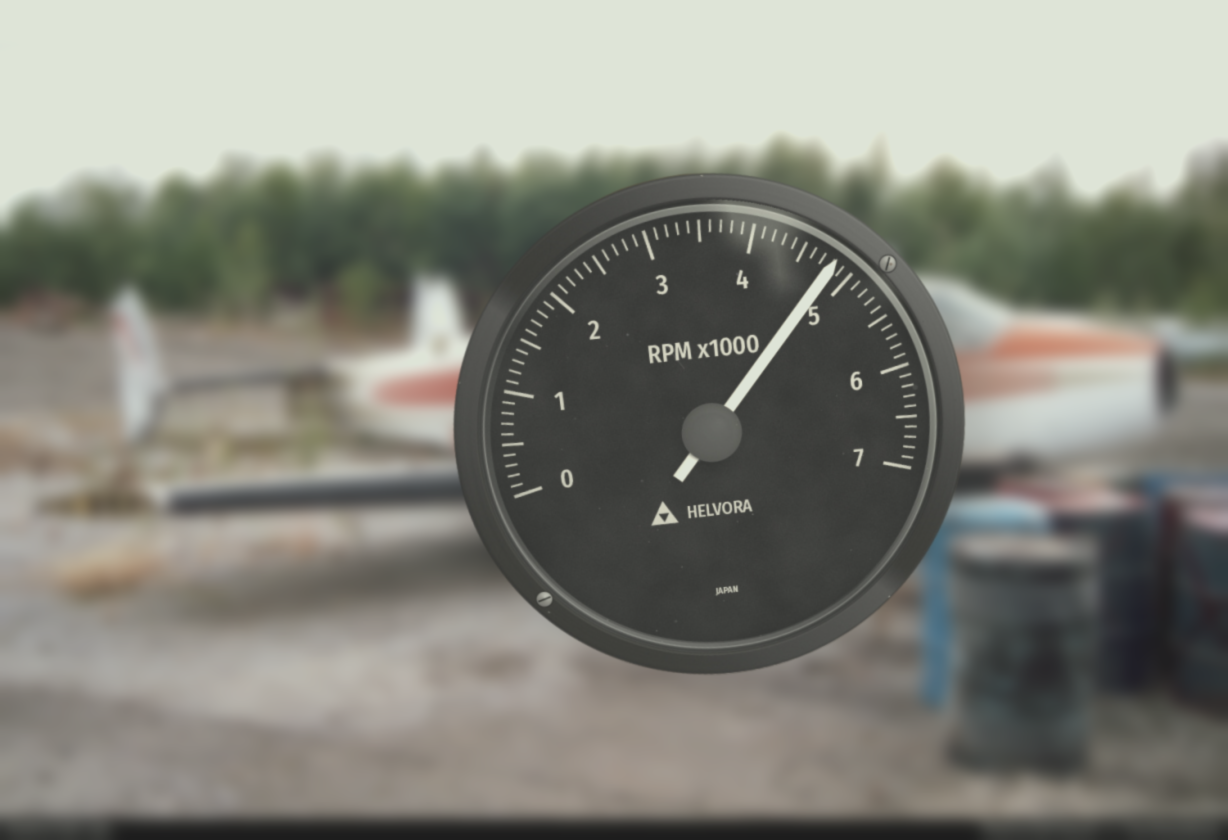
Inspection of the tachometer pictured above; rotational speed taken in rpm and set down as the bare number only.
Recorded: 4800
